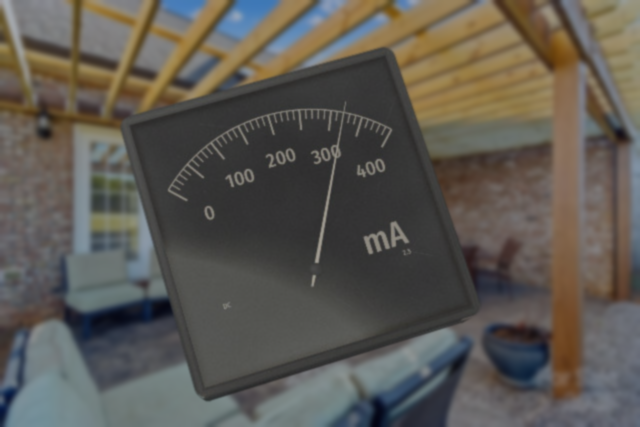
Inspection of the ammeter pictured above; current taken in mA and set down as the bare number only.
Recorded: 320
